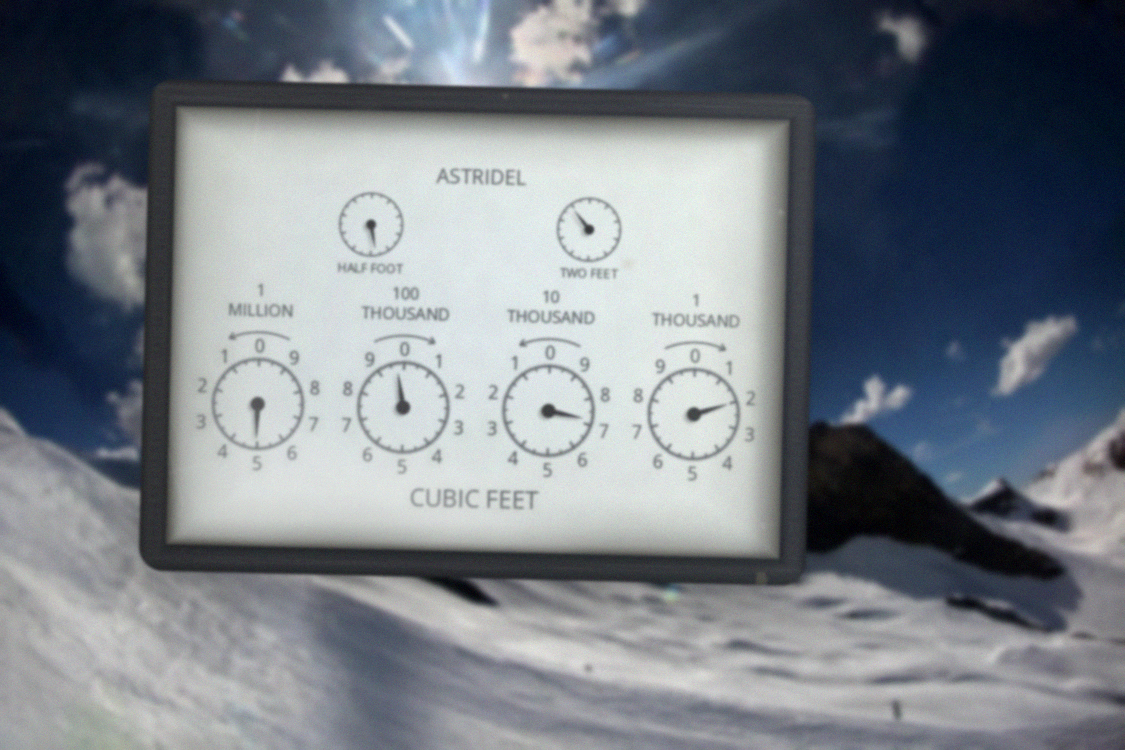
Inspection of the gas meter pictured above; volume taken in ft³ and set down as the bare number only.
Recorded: 497200
